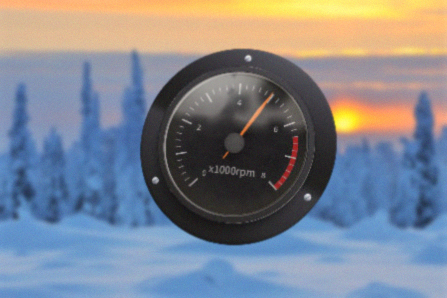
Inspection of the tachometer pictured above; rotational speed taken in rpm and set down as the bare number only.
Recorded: 5000
